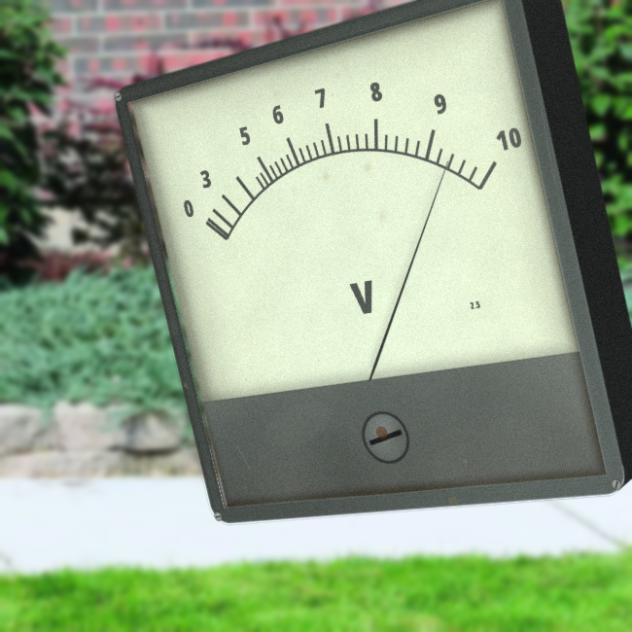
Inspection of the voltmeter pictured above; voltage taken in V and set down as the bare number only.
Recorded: 9.4
